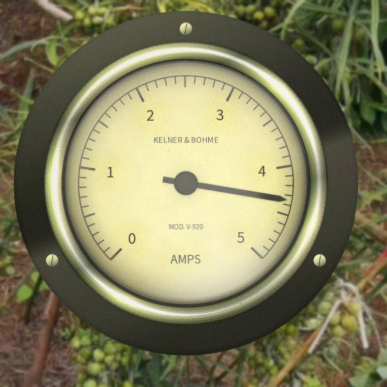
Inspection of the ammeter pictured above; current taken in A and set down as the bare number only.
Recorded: 4.35
